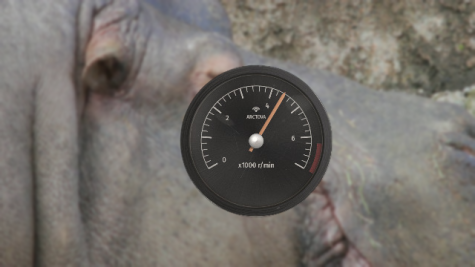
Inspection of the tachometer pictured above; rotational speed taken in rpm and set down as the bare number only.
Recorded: 4400
